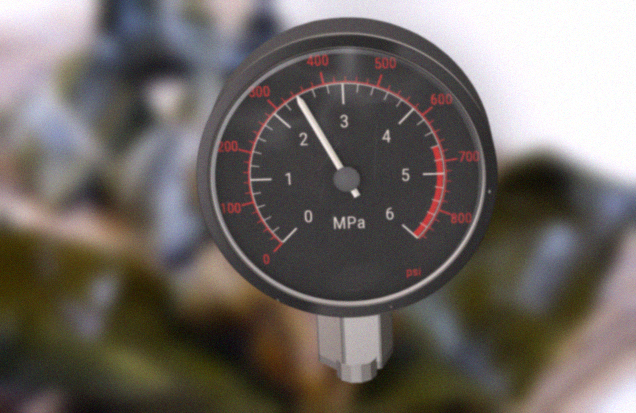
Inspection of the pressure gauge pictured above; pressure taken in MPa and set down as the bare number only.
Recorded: 2.4
